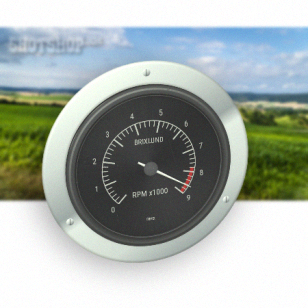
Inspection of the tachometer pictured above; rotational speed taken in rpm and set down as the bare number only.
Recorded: 8600
